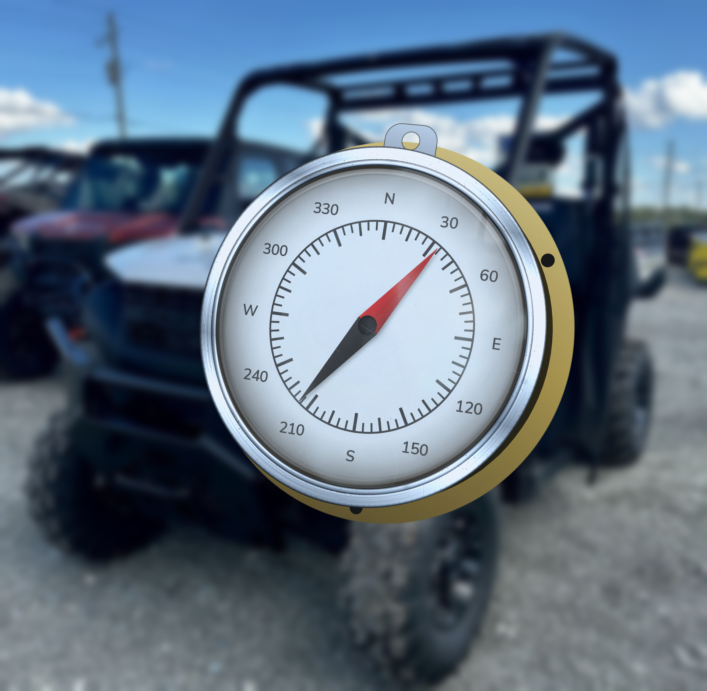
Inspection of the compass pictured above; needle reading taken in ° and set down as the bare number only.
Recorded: 35
